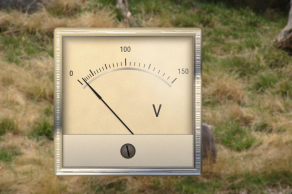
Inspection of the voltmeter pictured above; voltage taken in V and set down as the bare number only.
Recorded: 25
